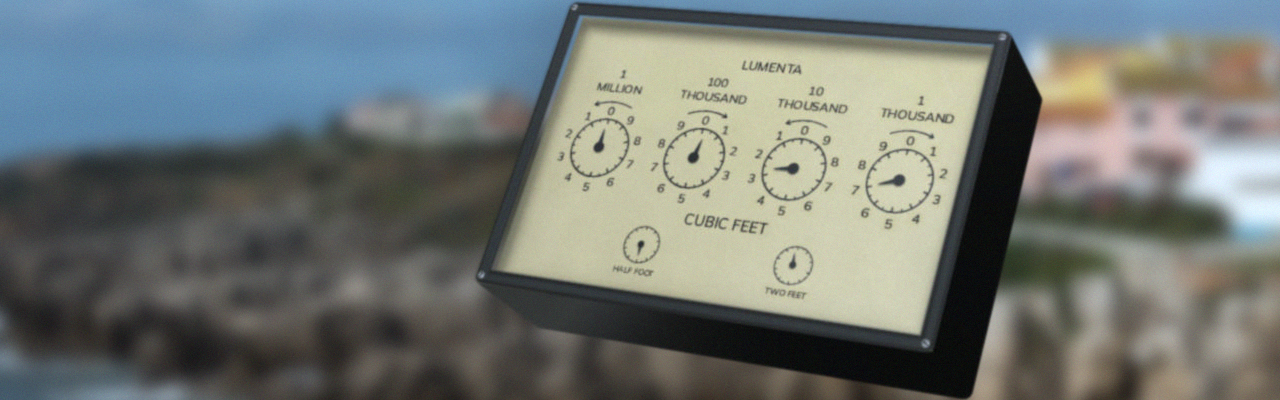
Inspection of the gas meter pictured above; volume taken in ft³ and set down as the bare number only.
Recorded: 2700
